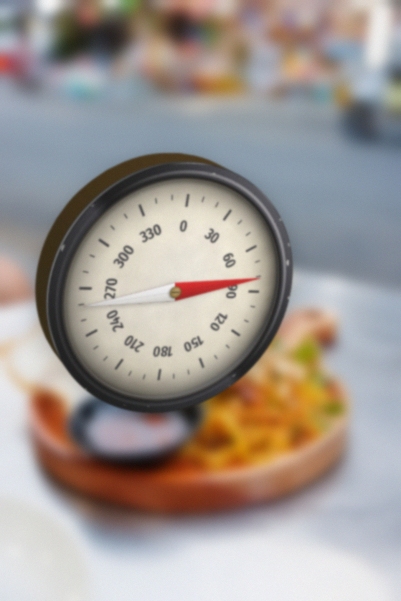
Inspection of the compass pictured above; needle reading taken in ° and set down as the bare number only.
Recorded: 80
